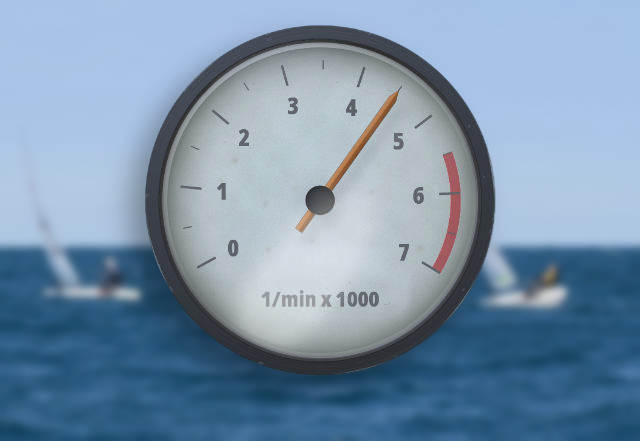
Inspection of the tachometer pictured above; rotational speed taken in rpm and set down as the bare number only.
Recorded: 4500
